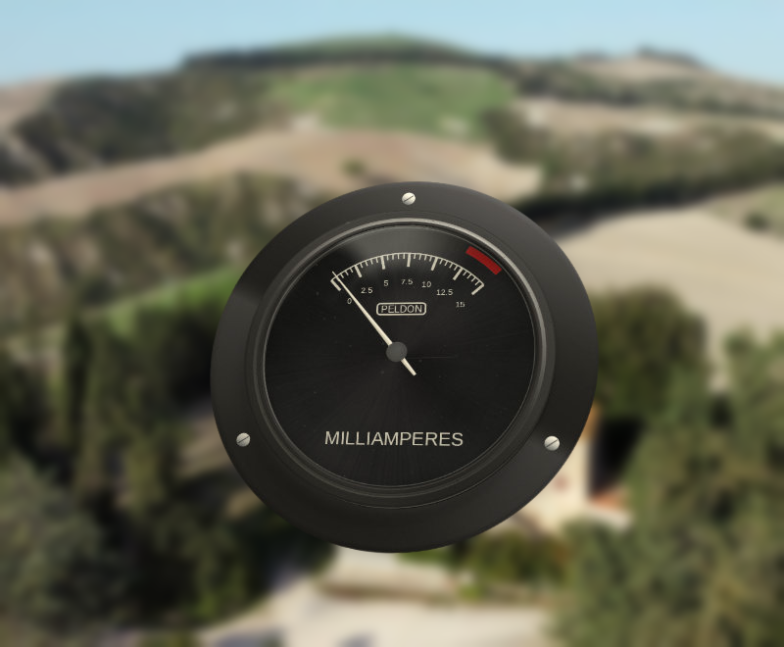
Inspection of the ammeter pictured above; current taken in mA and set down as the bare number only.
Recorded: 0.5
